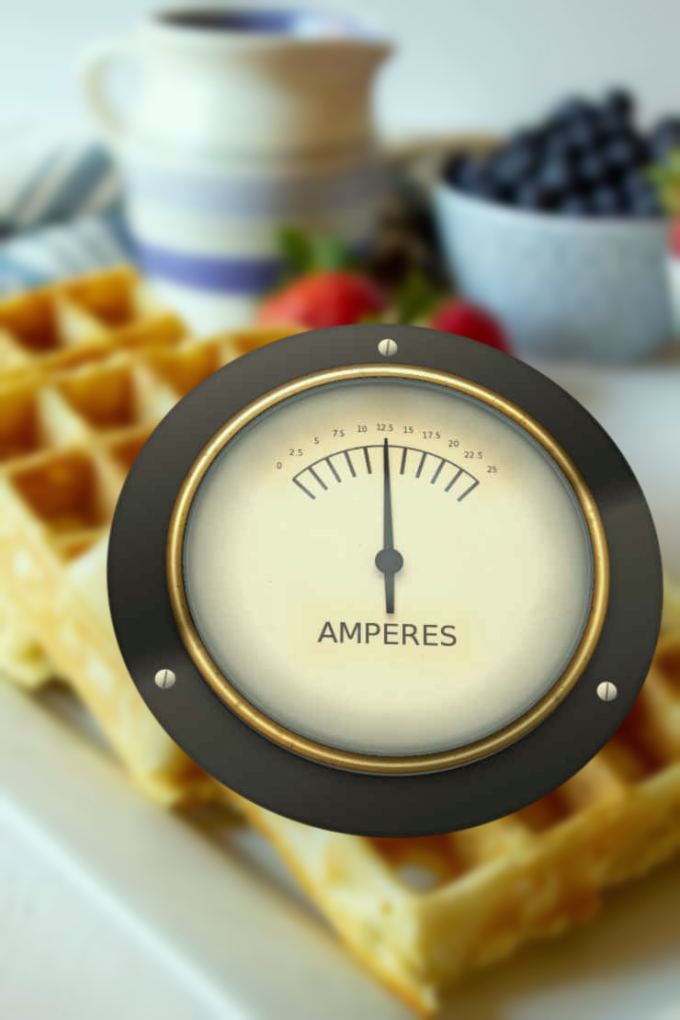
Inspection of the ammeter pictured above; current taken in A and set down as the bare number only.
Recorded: 12.5
